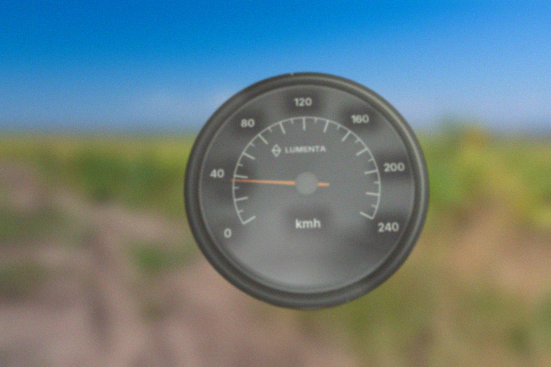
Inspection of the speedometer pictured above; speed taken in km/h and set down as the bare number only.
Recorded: 35
